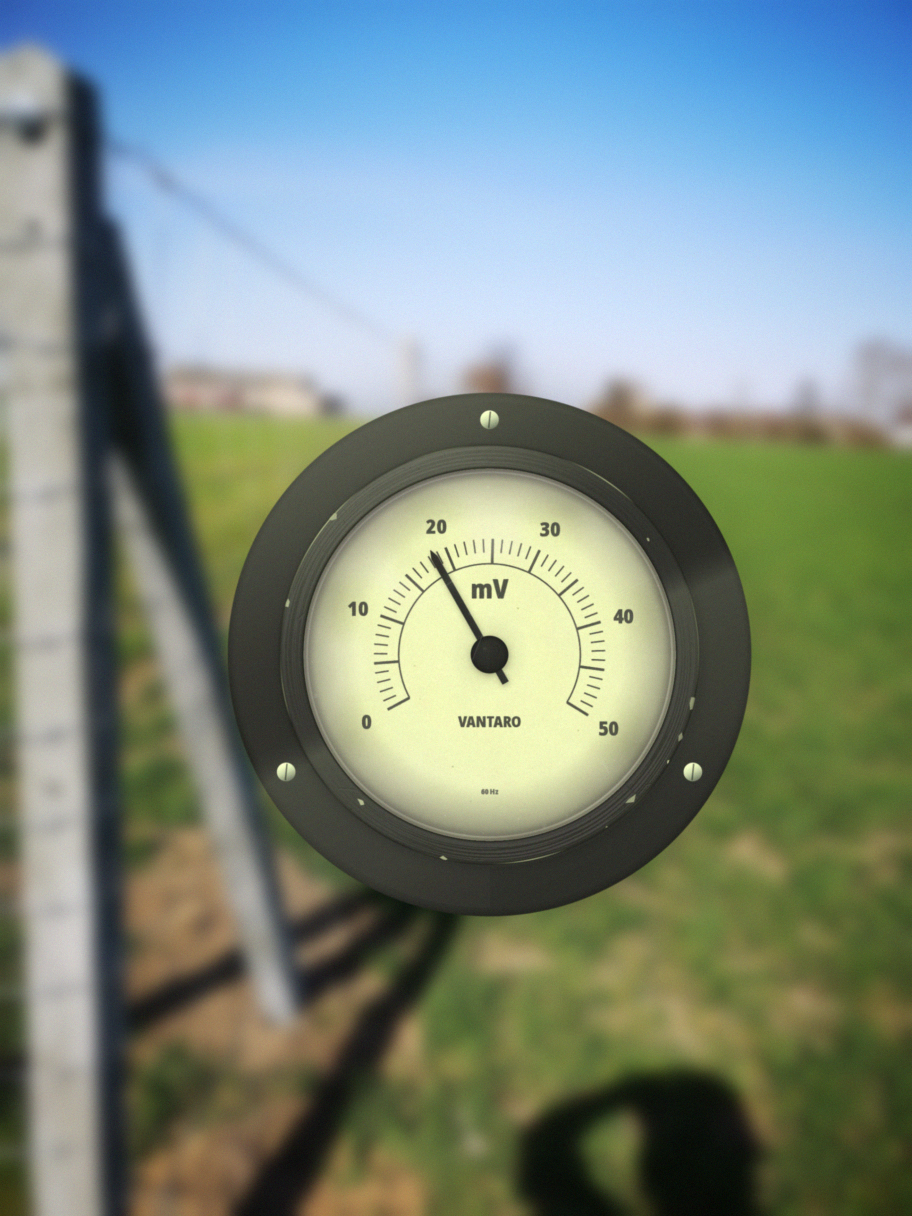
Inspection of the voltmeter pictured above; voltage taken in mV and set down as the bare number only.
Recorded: 18.5
